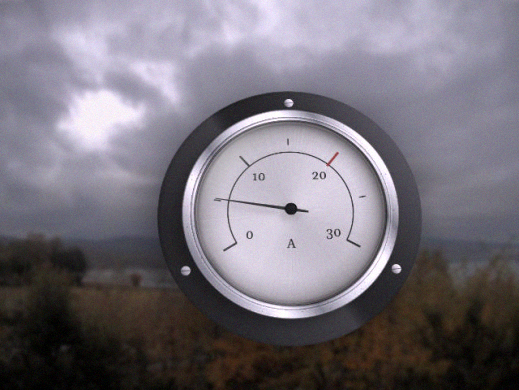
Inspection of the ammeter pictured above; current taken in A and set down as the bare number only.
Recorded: 5
